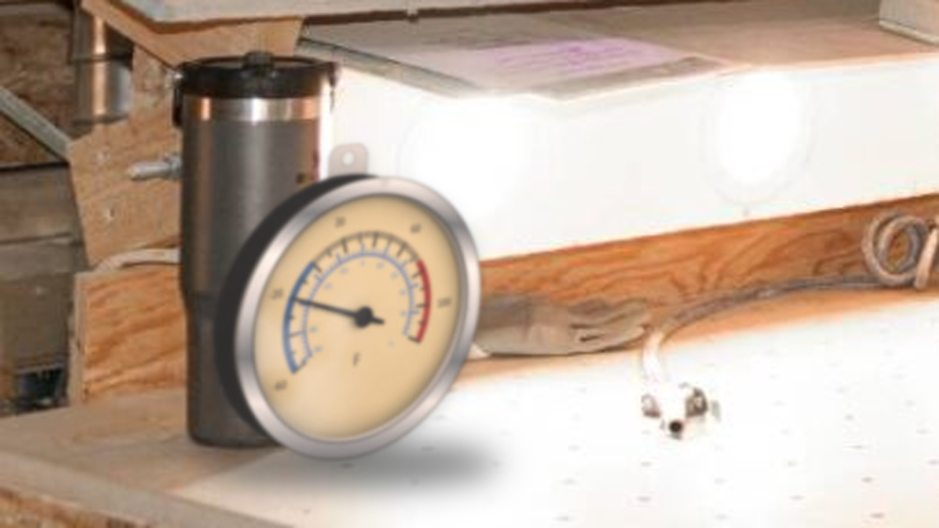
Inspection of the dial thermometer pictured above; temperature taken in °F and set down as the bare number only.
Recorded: -20
